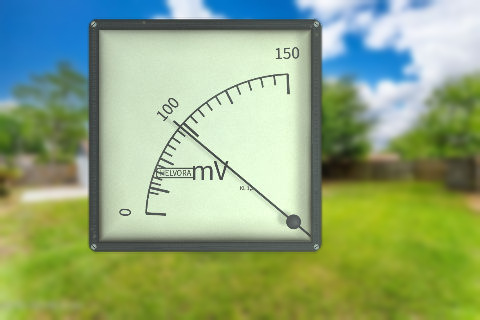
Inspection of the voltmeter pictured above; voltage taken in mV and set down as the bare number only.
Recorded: 97.5
